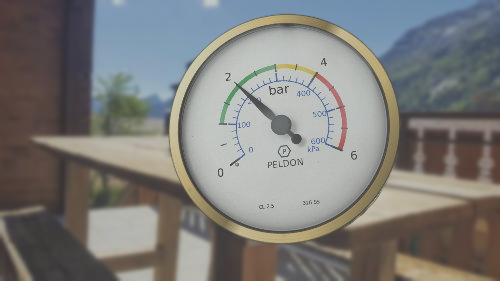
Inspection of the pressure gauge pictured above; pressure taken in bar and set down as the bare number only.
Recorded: 2
